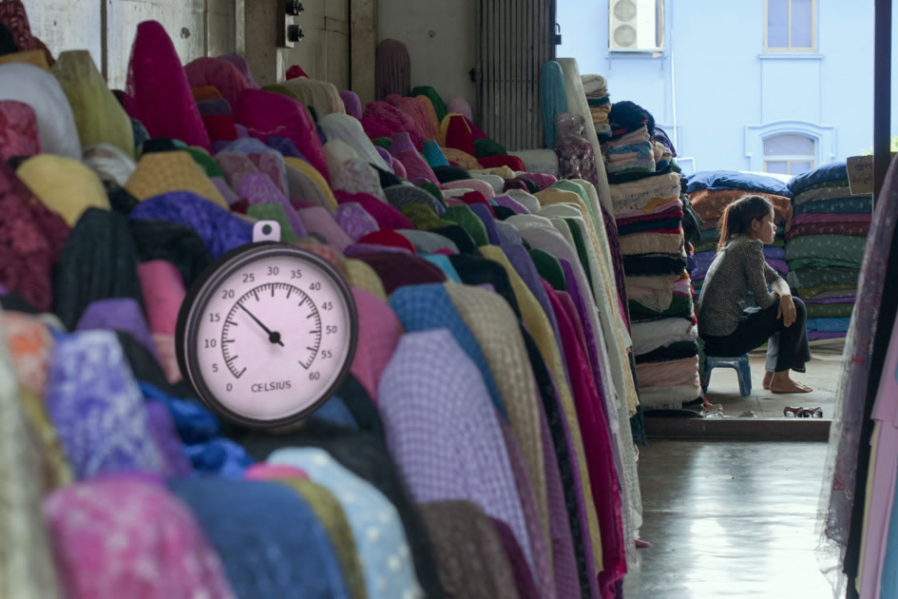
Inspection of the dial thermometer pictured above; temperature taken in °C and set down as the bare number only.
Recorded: 20
